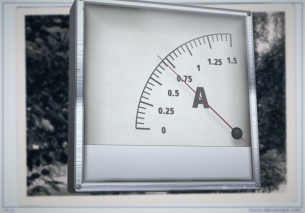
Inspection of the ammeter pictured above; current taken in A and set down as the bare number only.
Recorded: 0.7
